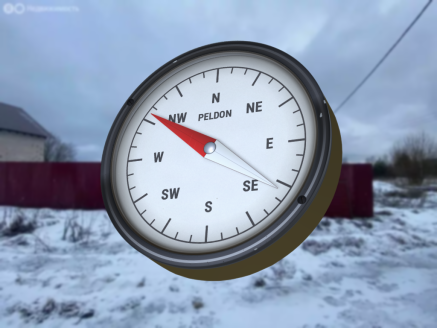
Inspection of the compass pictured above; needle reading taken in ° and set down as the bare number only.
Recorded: 305
